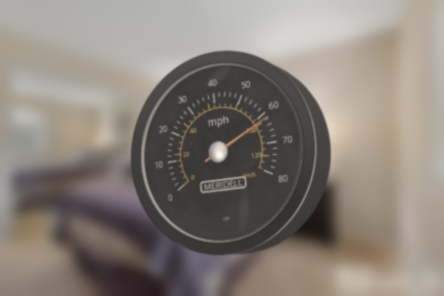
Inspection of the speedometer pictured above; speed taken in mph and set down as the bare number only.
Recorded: 62
